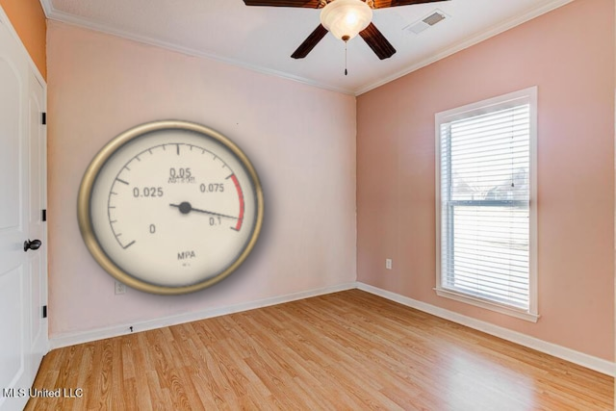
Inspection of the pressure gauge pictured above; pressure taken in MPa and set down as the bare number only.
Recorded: 0.095
